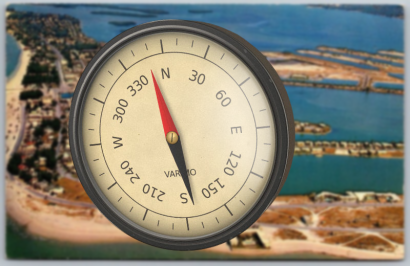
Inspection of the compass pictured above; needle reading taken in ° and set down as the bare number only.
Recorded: 350
